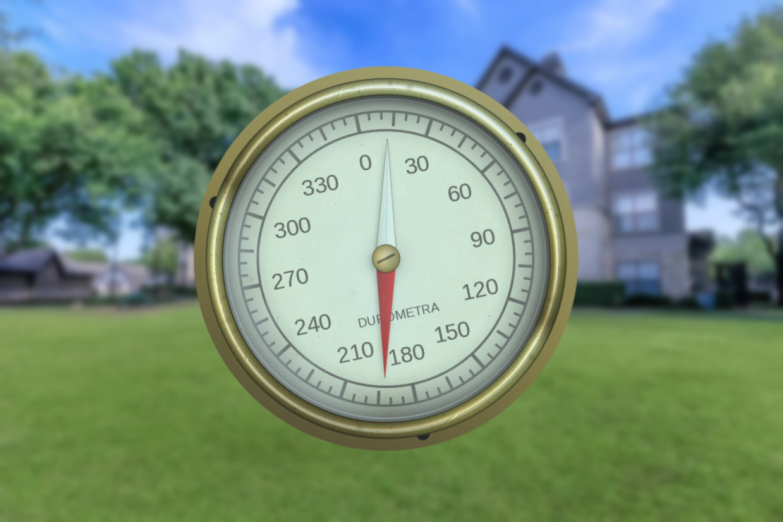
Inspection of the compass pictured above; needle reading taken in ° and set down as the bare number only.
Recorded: 192.5
